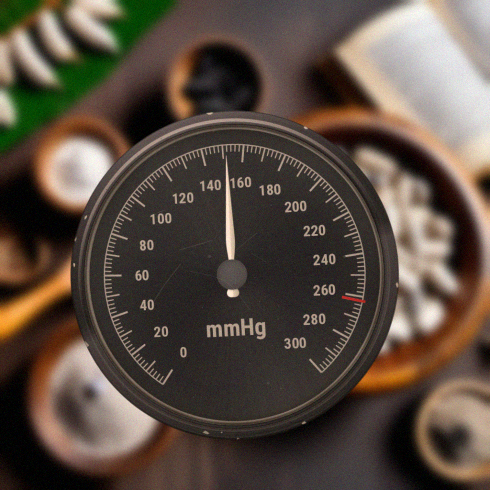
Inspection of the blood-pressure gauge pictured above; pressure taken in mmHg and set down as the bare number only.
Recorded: 152
